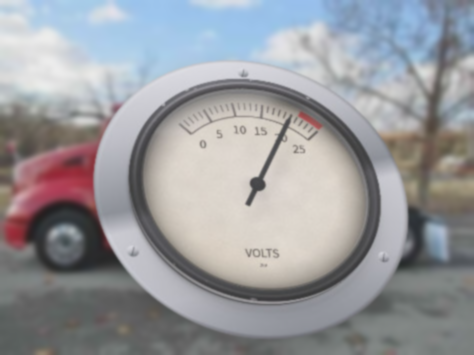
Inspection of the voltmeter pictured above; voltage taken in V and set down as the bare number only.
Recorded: 20
